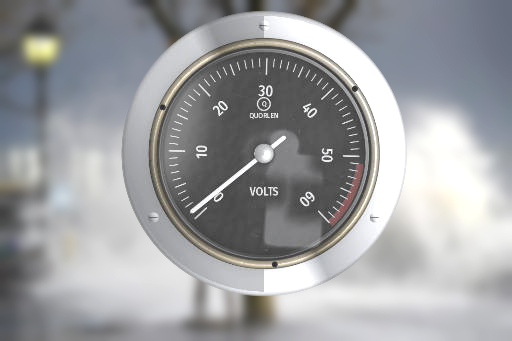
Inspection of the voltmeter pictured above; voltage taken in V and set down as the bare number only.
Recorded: 1
